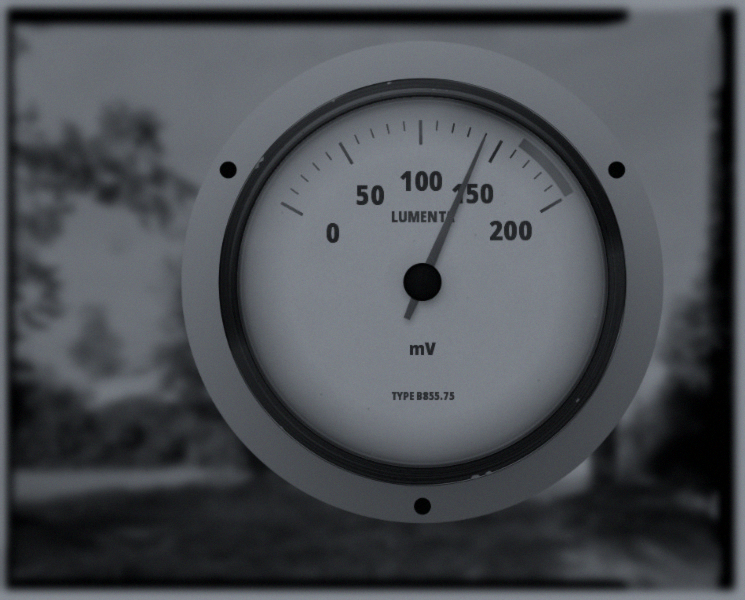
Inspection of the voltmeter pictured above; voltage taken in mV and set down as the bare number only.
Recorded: 140
